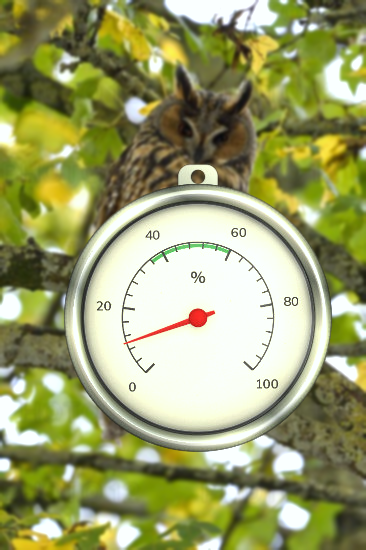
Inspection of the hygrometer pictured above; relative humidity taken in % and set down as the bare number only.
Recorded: 10
